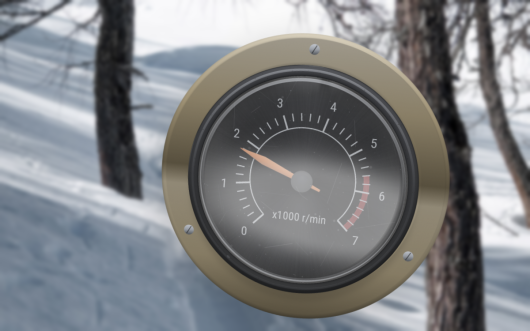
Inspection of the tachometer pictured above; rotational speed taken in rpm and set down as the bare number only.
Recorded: 1800
